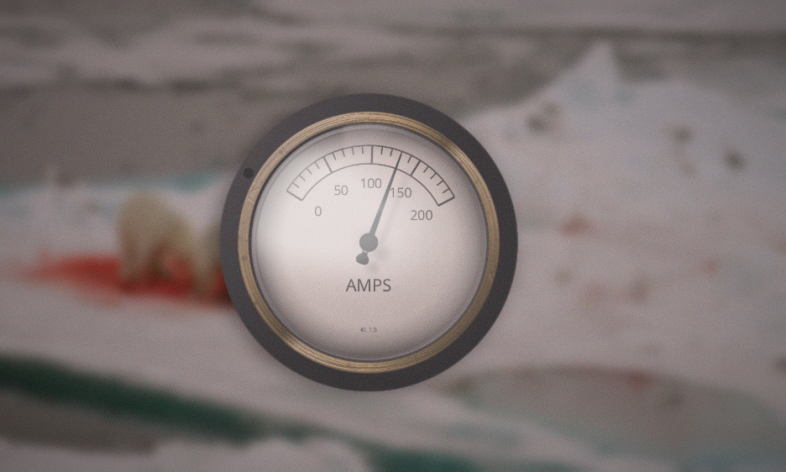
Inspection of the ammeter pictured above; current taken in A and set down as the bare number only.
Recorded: 130
